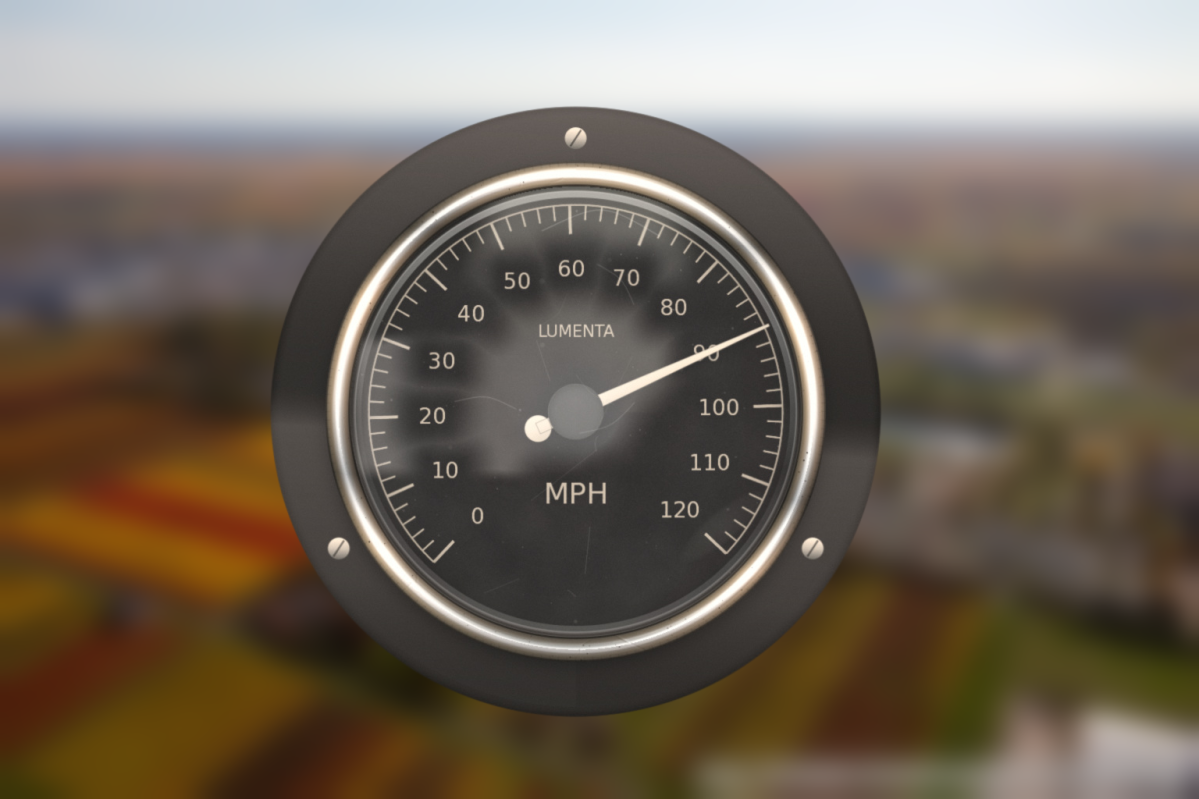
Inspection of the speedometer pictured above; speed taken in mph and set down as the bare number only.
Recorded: 90
